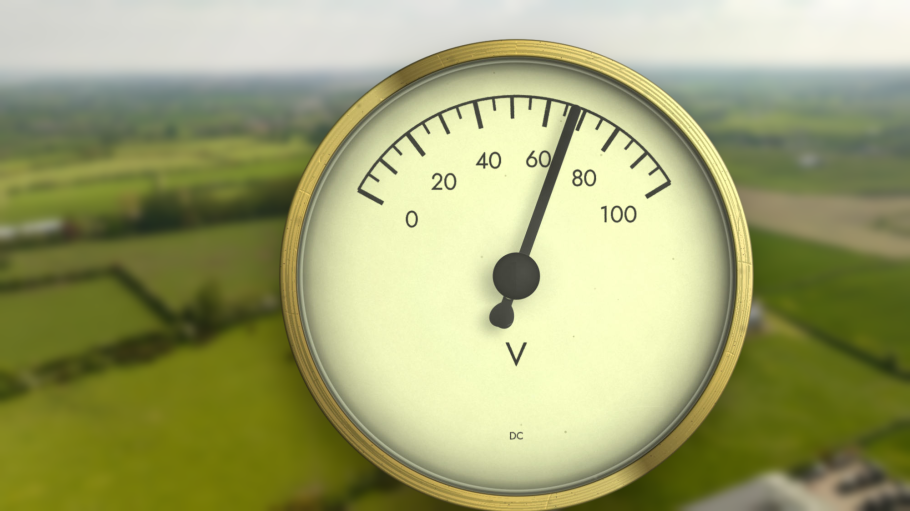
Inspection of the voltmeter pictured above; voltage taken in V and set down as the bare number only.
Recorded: 67.5
